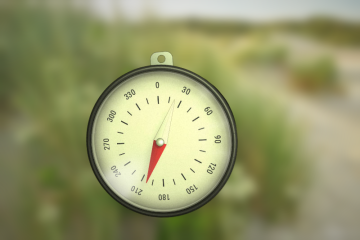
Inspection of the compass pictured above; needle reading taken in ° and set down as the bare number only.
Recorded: 202.5
